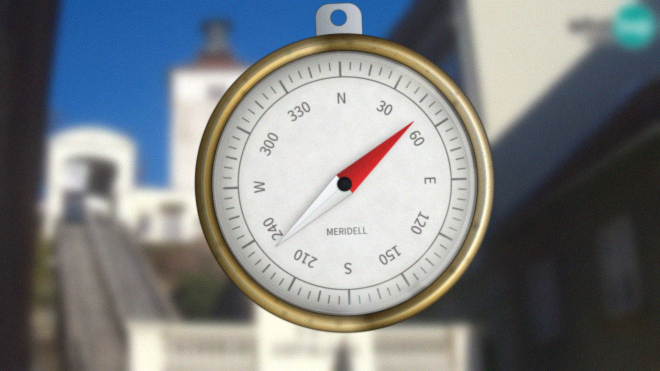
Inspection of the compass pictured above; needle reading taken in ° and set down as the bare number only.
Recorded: 50
